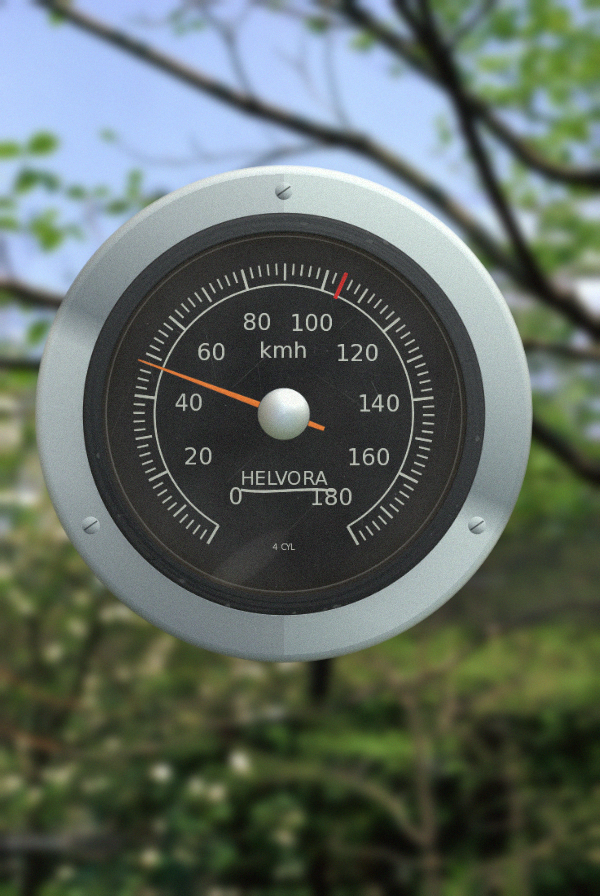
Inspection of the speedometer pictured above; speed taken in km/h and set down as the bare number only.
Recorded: 48
